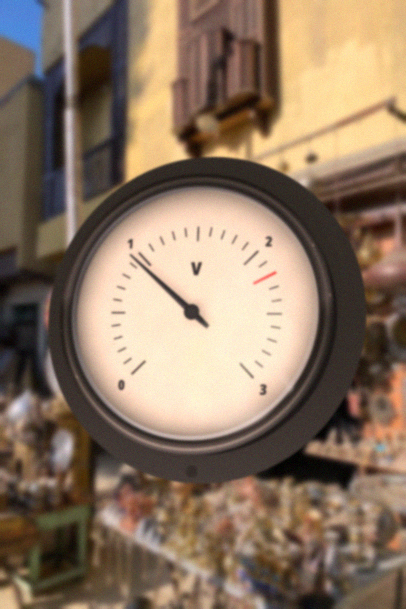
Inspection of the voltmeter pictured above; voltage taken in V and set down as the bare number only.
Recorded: 0.95
